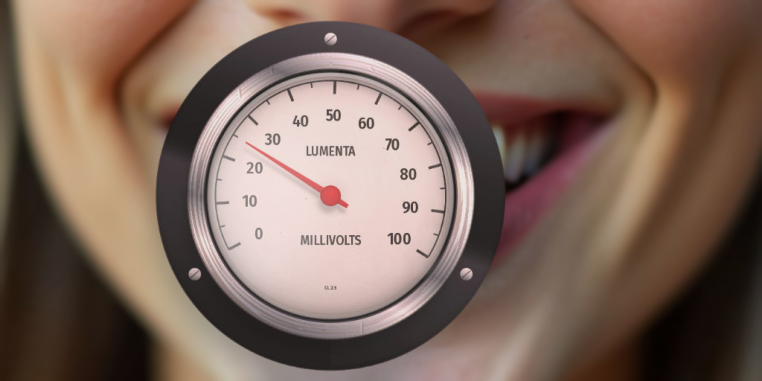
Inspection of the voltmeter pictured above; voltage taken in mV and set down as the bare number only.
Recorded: 25
